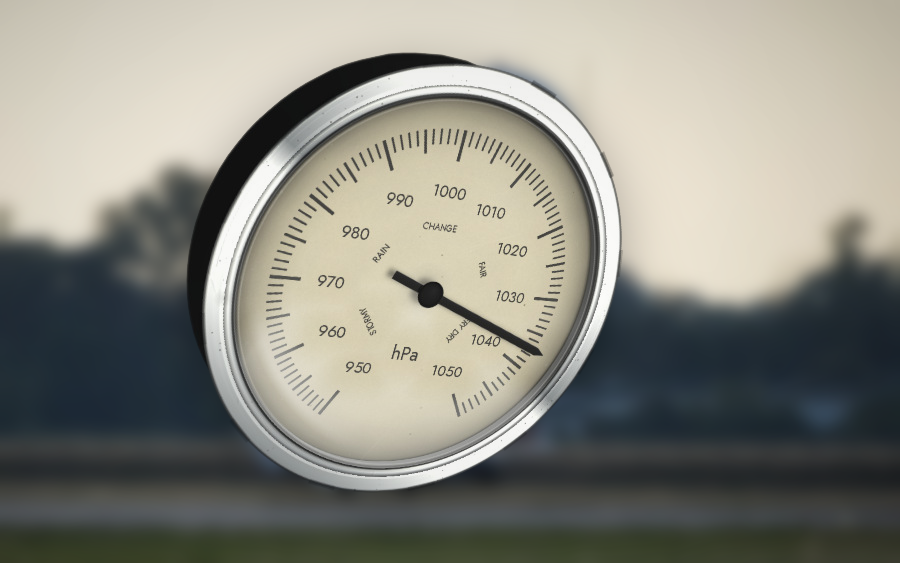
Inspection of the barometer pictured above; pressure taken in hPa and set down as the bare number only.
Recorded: 1037
